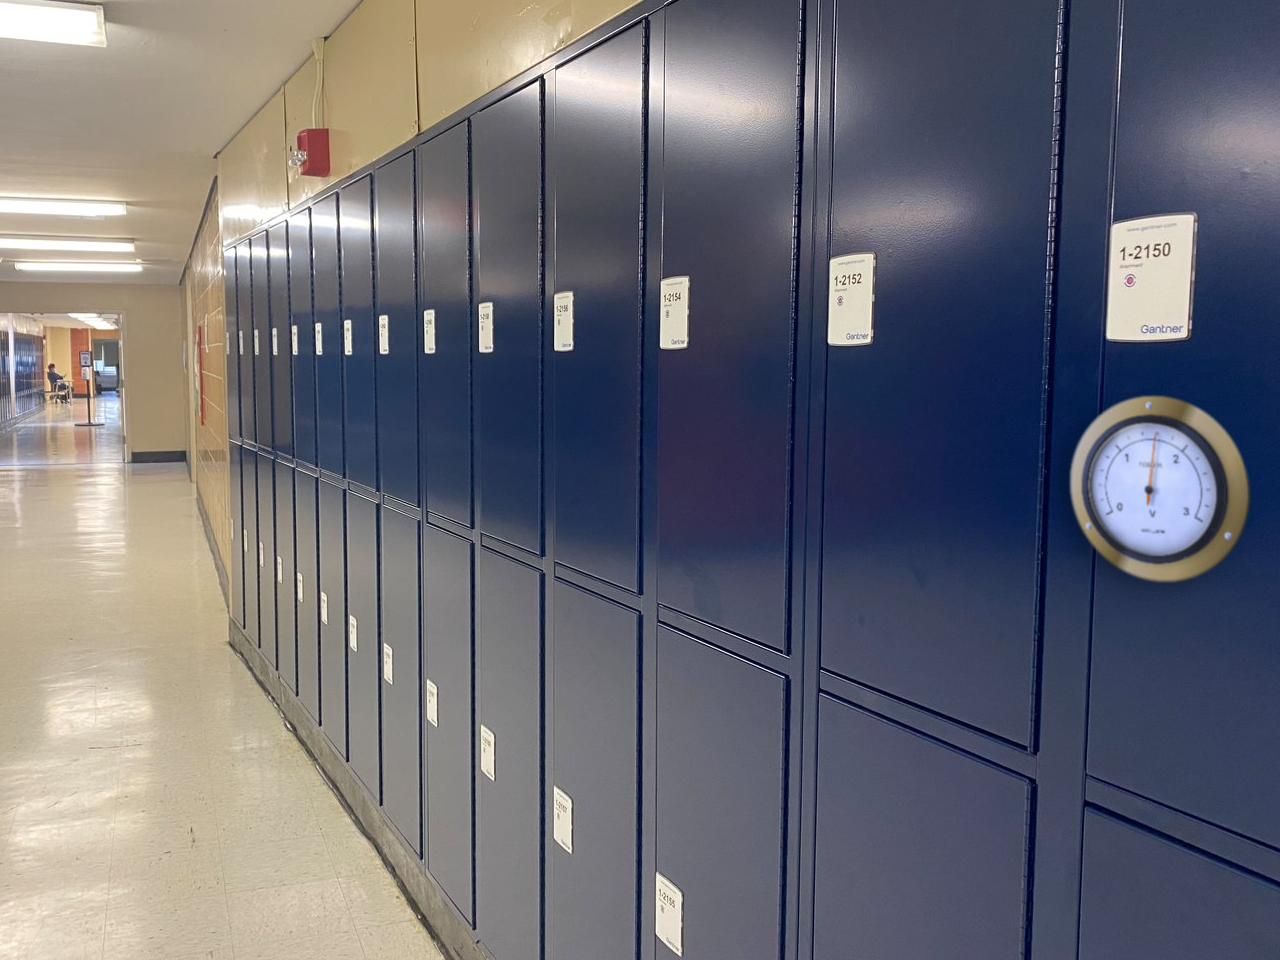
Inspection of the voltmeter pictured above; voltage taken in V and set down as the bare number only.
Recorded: 1.6
